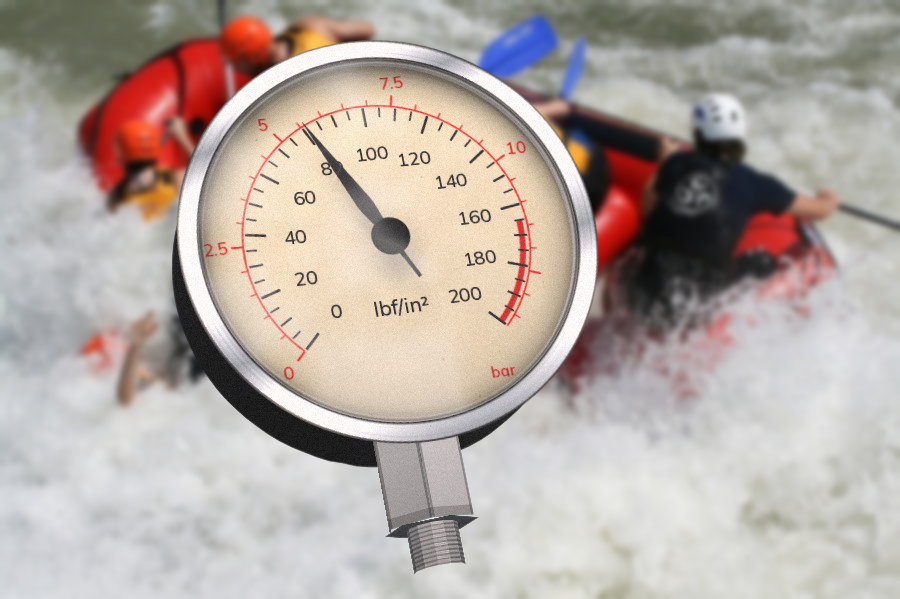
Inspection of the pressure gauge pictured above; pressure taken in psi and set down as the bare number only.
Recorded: 80
